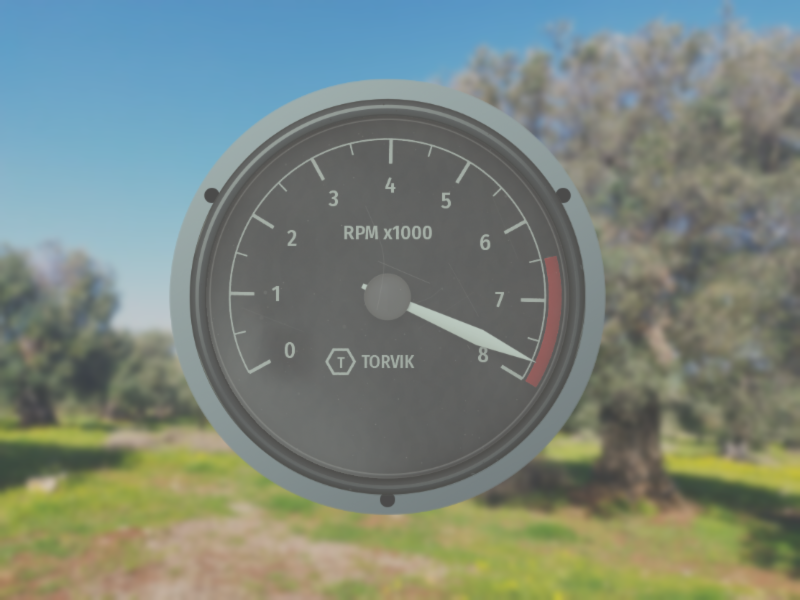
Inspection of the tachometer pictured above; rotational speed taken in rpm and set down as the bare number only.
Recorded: 7750
